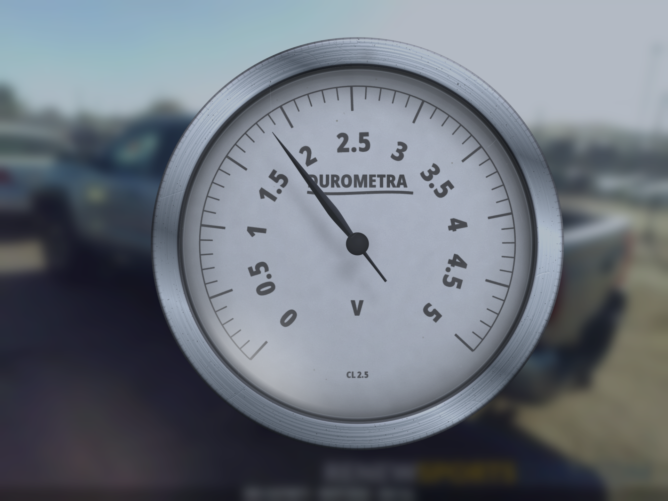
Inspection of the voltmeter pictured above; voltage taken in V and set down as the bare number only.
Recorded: 1.85
